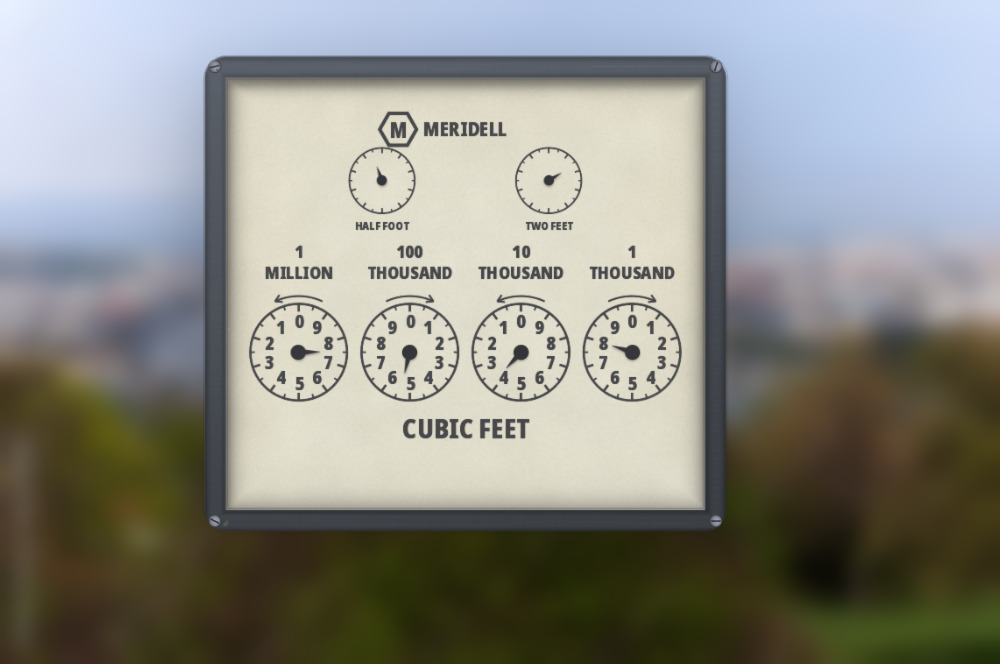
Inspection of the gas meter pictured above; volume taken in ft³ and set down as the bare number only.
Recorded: 753800
